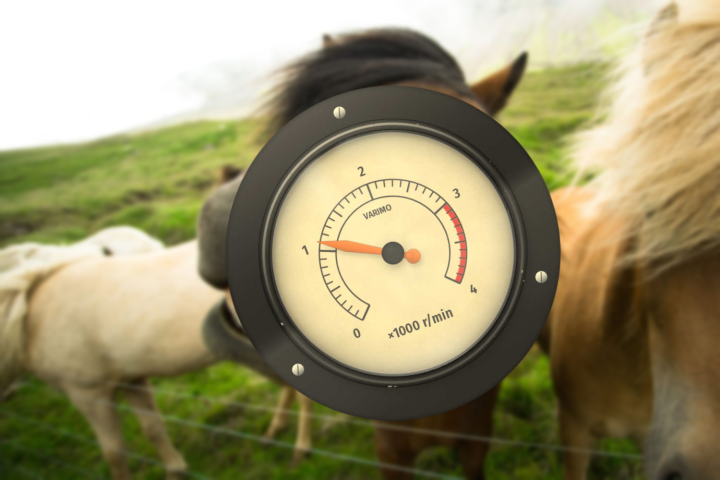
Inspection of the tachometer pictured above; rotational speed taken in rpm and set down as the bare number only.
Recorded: 1100
